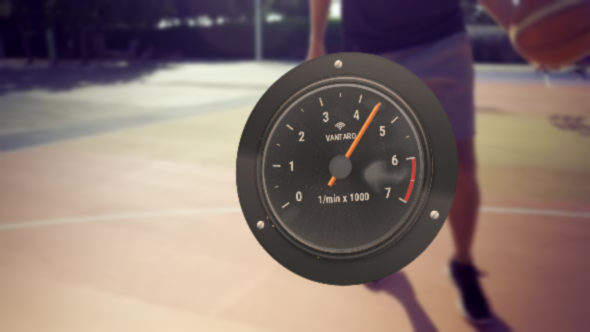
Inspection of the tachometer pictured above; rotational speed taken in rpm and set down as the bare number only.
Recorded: 4500
